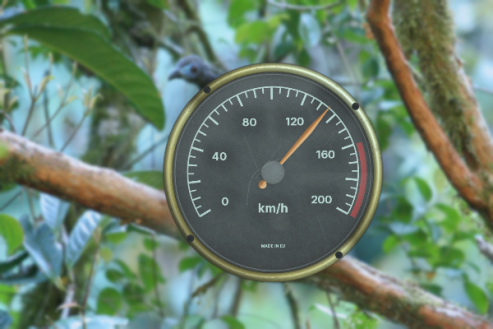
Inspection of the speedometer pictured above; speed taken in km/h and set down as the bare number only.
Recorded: 135
